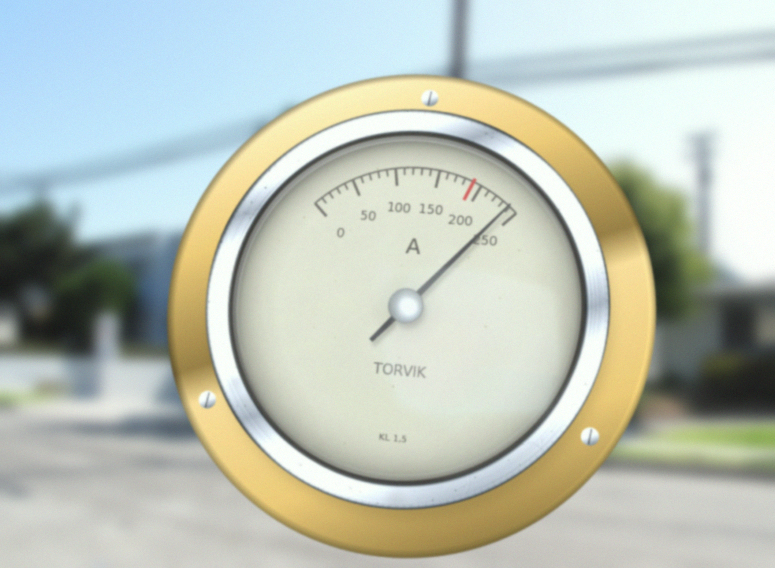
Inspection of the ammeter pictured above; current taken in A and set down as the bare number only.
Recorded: 240
